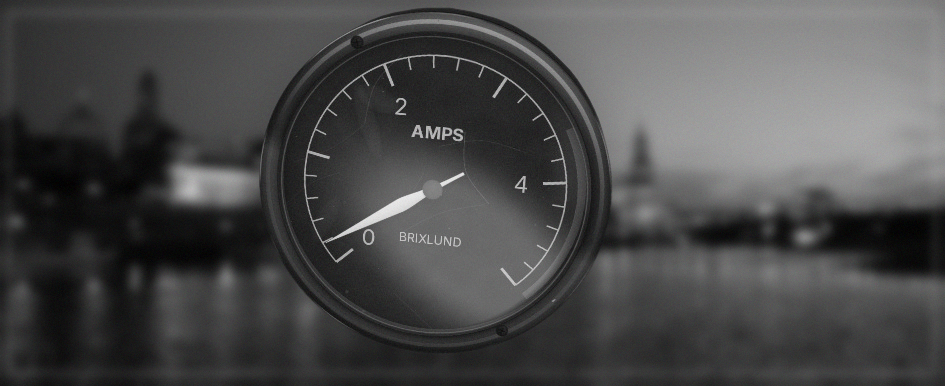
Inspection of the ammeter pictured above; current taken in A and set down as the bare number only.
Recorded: 0.2
